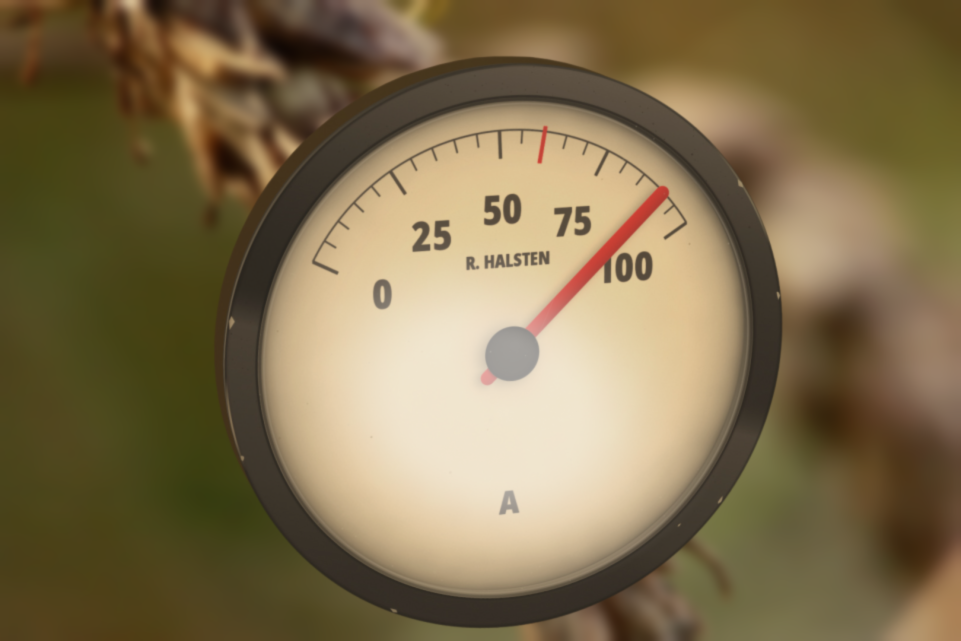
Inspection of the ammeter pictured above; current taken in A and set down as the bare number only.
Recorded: 90
